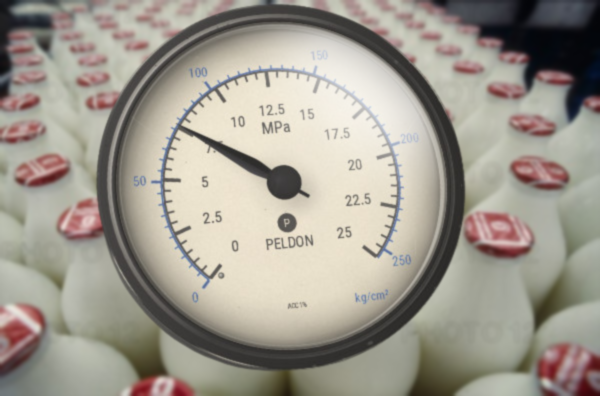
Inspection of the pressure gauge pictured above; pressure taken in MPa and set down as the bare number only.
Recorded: 7.5
